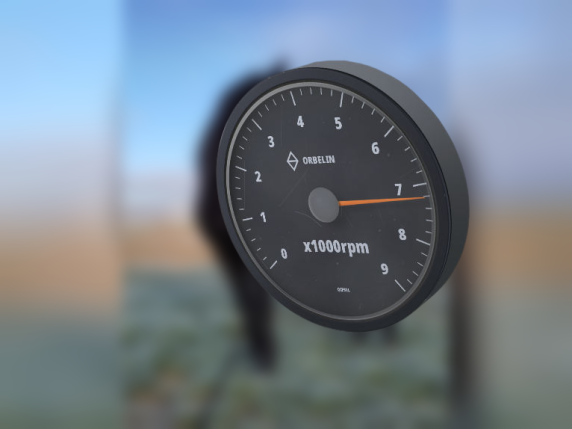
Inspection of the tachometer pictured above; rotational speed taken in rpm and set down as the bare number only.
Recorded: 7200
